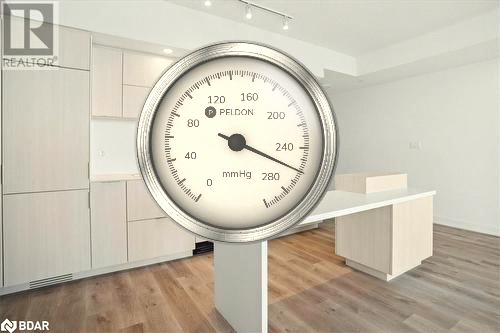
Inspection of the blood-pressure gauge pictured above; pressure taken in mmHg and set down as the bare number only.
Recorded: 260
